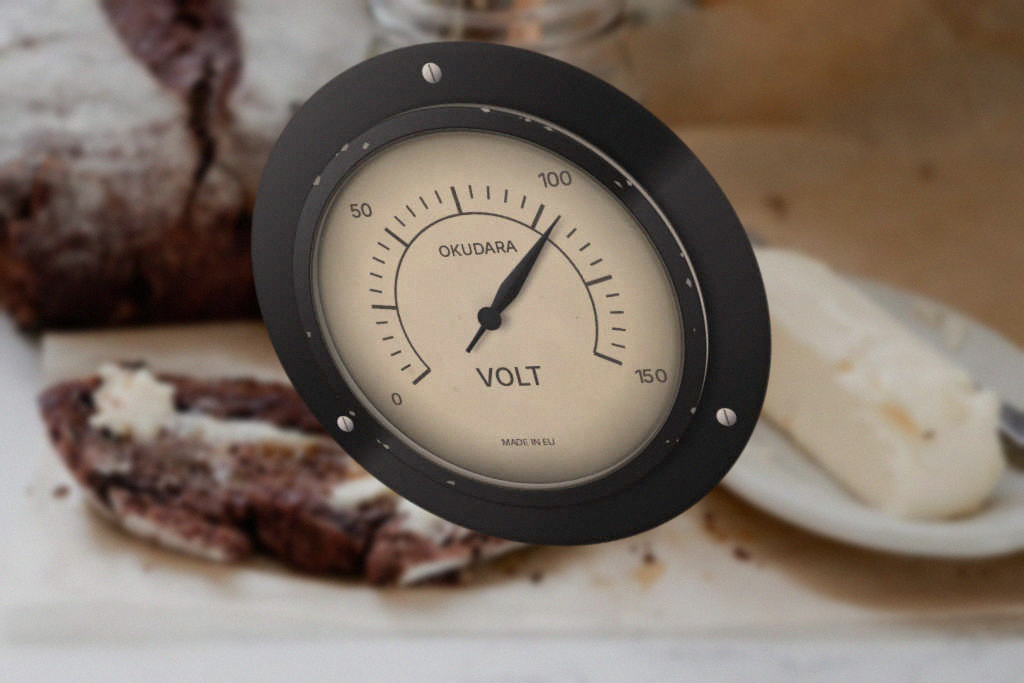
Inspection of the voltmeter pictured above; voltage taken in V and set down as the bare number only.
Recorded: 105
